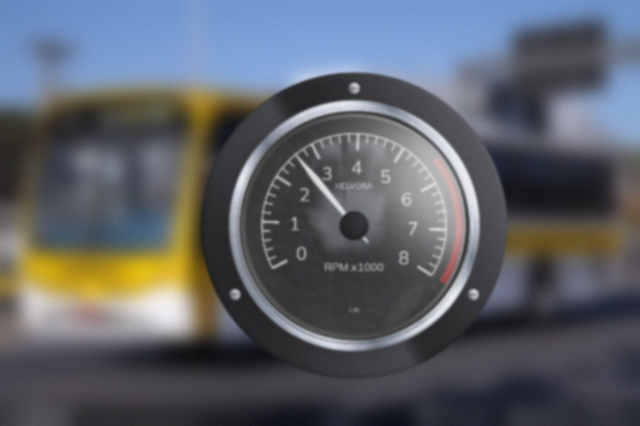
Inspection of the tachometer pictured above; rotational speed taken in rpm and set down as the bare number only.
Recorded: 2600
